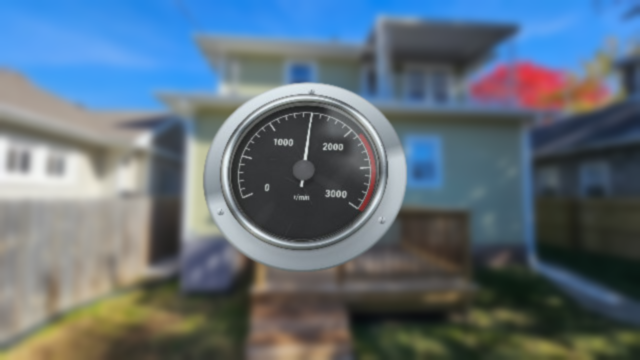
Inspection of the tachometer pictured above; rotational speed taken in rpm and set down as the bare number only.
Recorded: 1500
